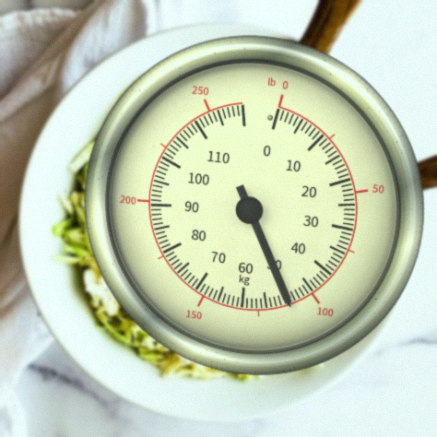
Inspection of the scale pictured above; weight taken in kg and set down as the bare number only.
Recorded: 50
